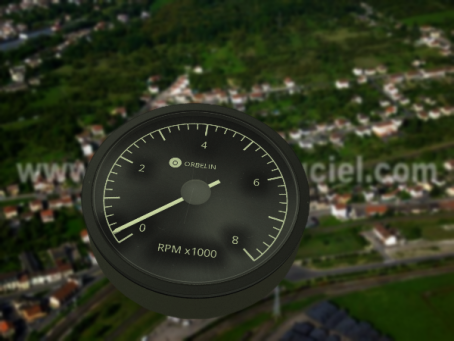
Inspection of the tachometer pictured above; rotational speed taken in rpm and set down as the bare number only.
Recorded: 200
